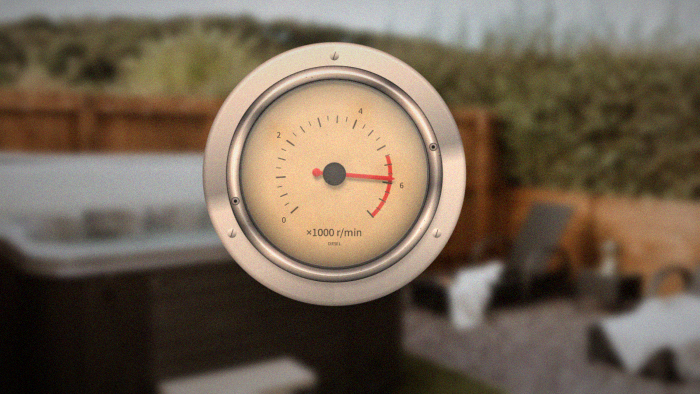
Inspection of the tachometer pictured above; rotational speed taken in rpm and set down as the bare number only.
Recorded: 5875
